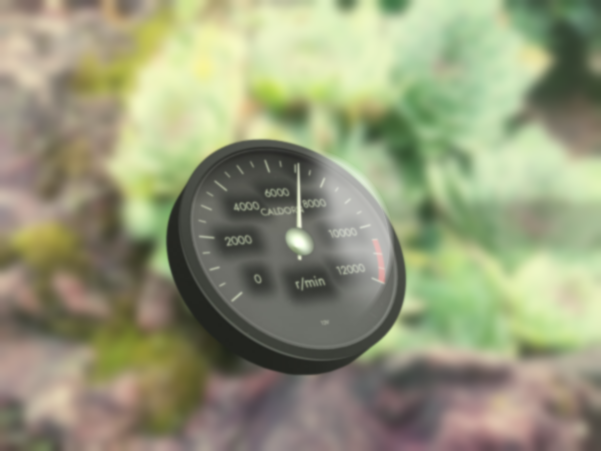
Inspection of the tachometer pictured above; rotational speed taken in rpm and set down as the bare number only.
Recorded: 7000
